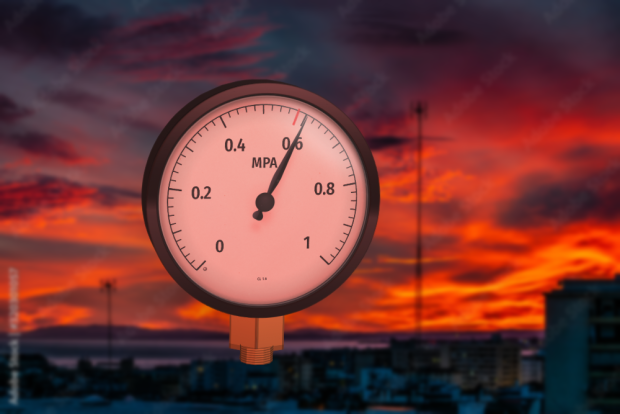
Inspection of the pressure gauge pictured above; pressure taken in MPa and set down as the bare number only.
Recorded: 0.6
